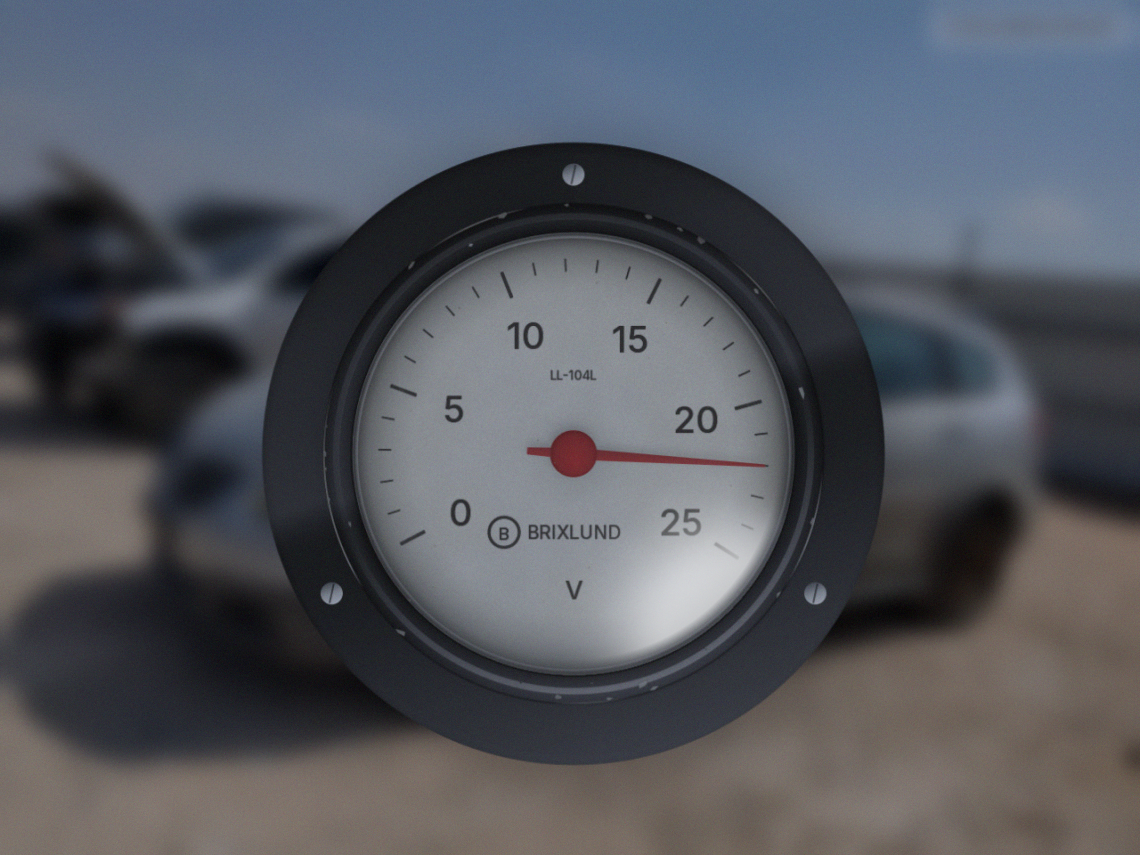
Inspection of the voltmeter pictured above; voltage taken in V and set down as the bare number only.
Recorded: 22
